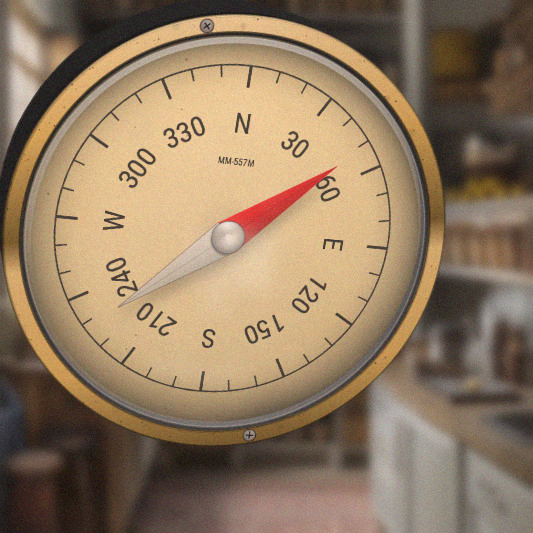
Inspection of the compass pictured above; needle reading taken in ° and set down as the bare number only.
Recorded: 50
